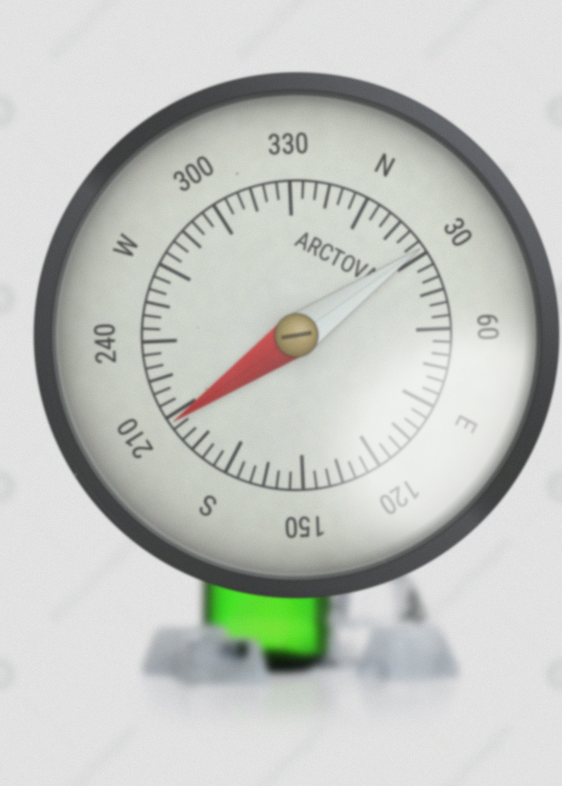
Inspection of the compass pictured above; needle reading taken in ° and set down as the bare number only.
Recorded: 207.5
